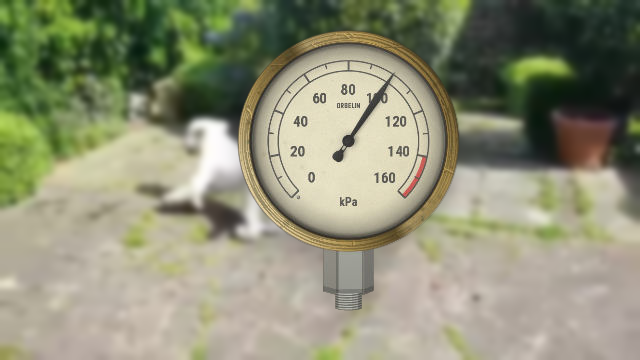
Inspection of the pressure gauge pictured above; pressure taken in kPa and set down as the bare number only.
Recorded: 100
